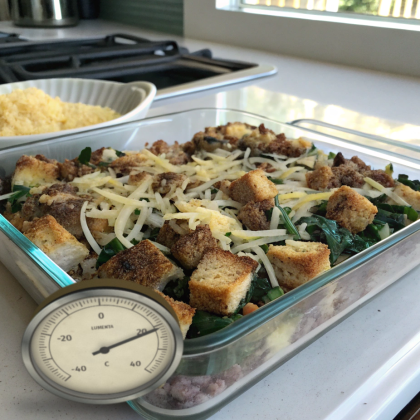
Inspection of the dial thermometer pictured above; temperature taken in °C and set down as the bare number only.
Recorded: 20
